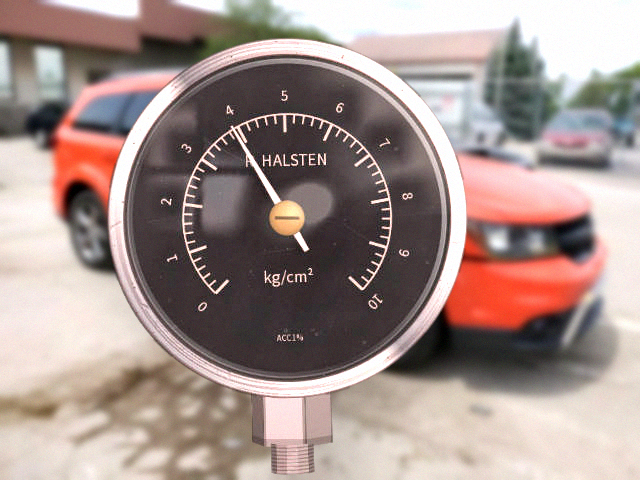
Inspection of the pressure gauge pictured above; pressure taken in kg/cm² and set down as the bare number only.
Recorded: 3.9
